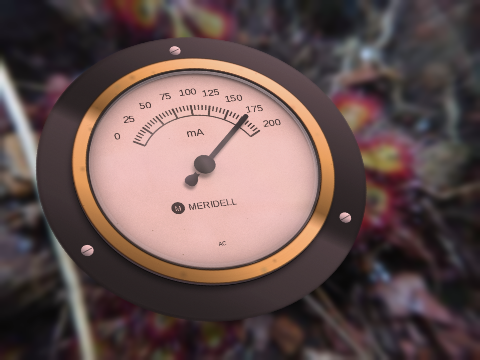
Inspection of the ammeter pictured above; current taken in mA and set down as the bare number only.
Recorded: 175
